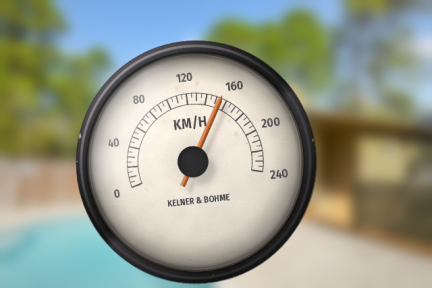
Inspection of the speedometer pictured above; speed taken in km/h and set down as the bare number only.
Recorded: 155
